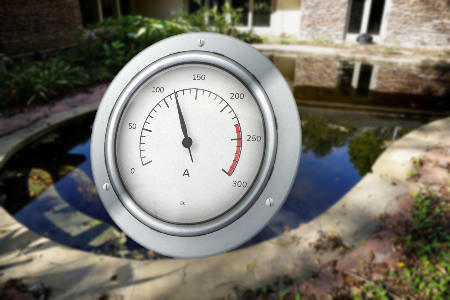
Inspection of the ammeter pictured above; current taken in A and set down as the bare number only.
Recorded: 120
